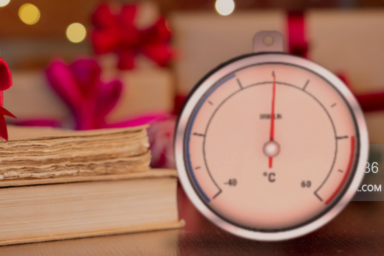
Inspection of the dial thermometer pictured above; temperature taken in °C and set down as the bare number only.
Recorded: 10
